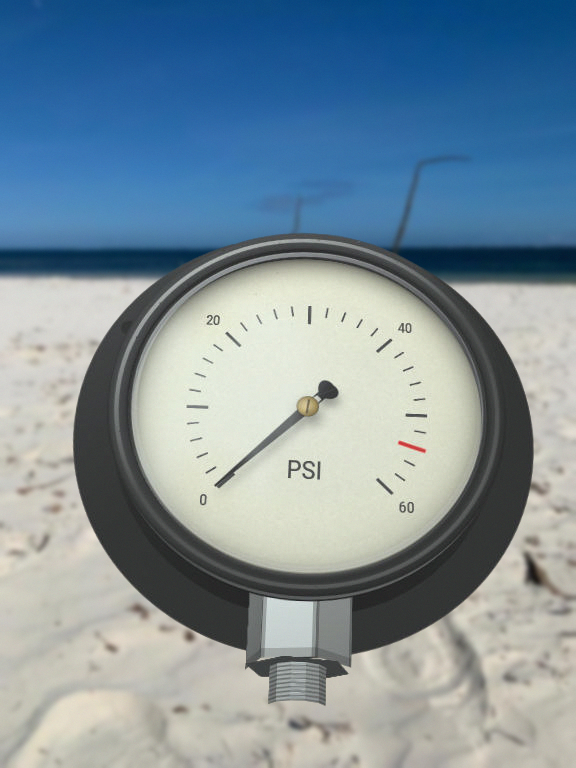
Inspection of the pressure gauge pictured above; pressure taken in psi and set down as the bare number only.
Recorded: 0
